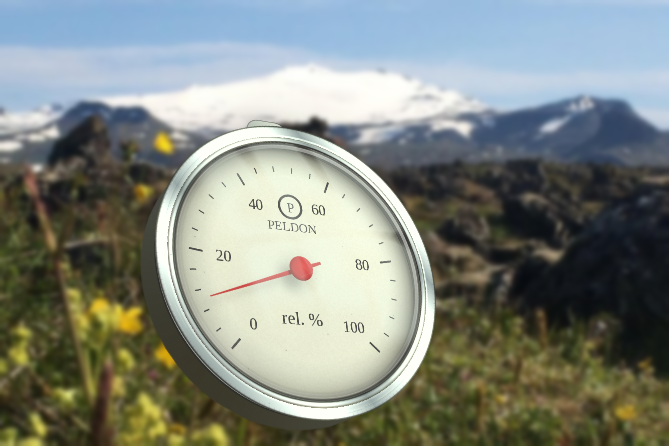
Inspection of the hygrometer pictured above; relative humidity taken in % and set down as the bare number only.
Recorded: 10
